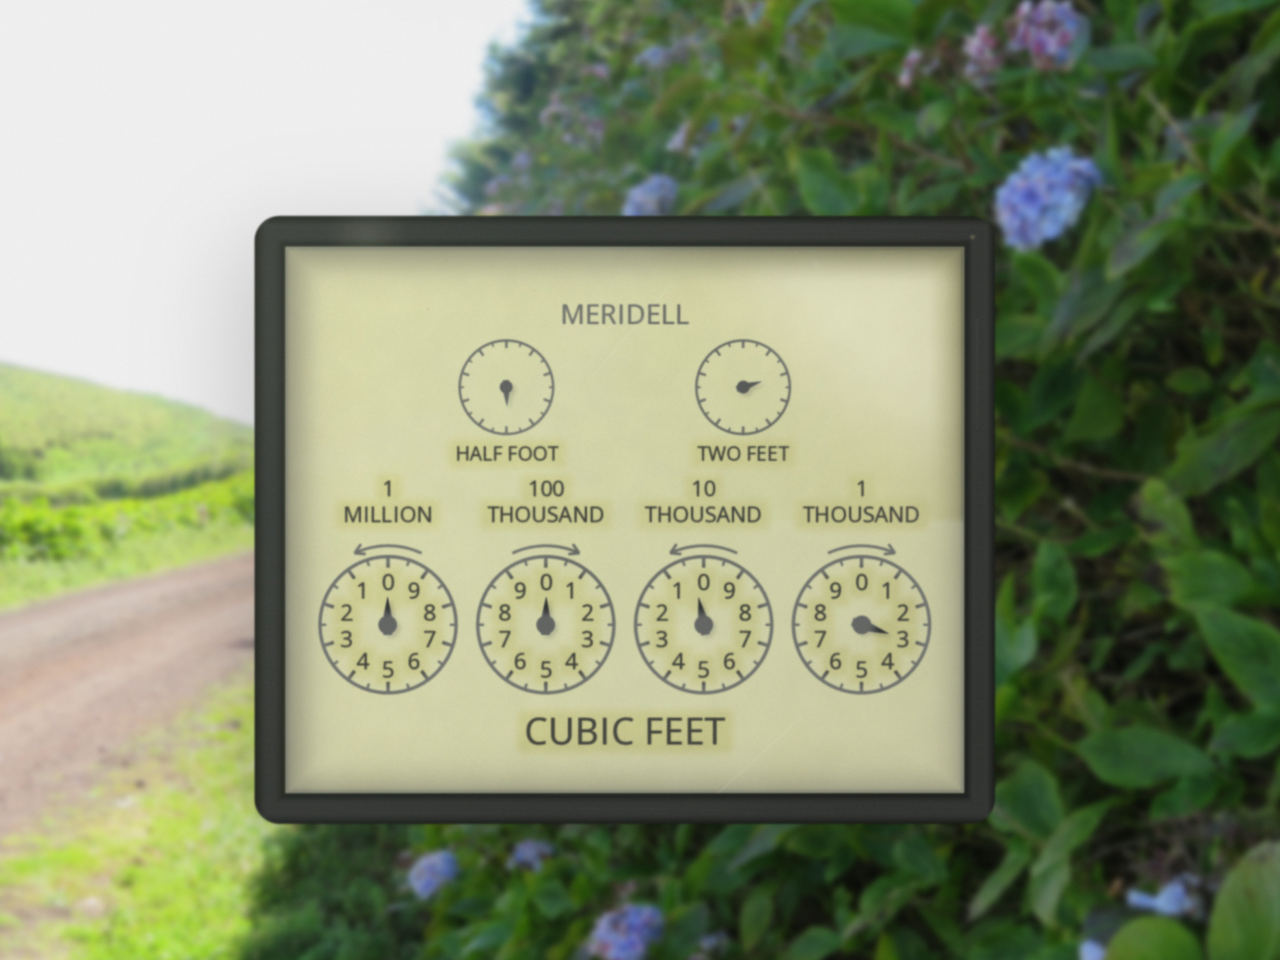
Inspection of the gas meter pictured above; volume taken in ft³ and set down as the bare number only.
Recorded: 300
